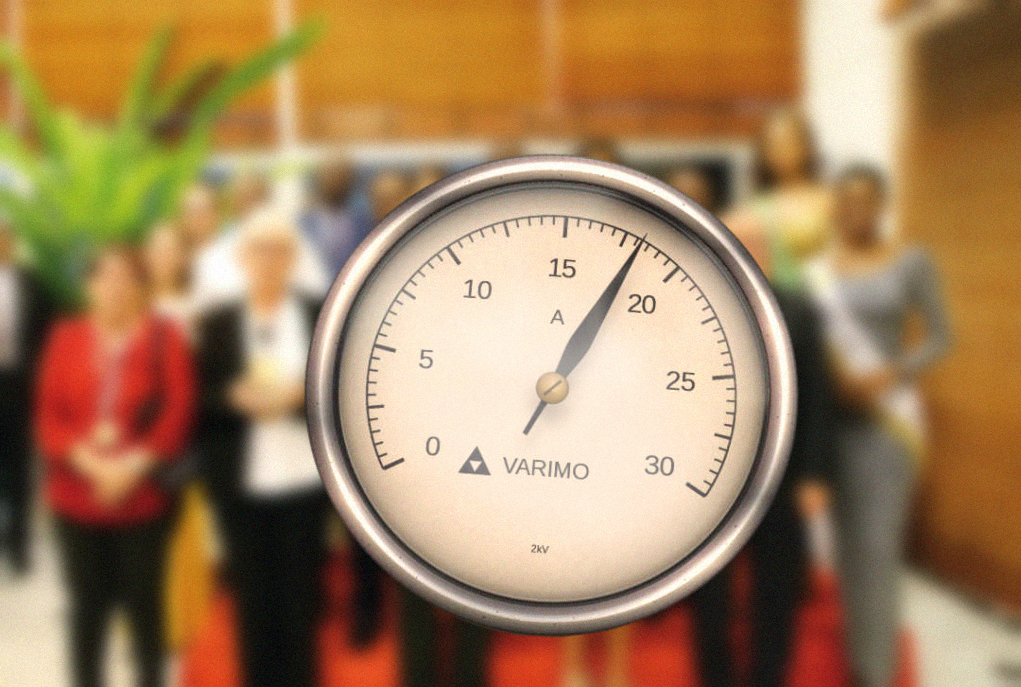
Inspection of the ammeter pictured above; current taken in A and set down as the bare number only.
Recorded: 18.25
